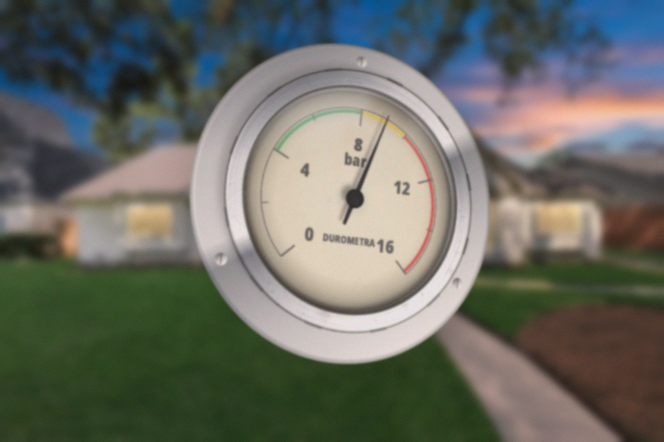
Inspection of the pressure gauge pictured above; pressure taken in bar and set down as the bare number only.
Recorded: 9
